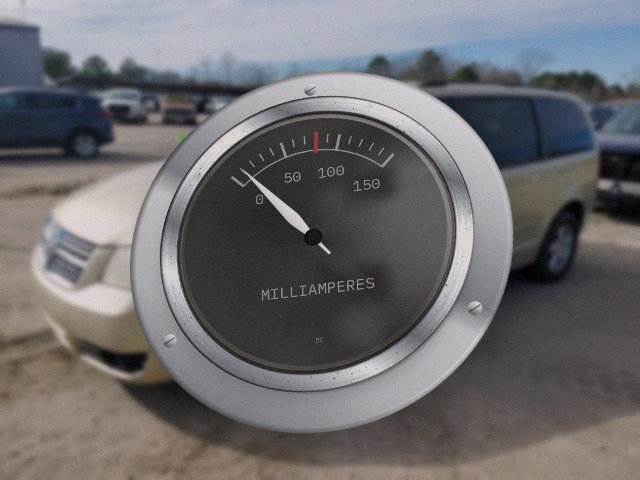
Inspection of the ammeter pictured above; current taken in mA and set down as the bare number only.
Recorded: 10
